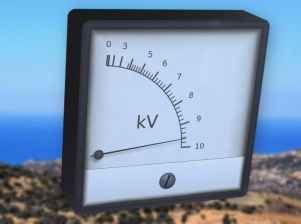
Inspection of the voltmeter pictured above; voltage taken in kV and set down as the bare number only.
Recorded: 9.6
